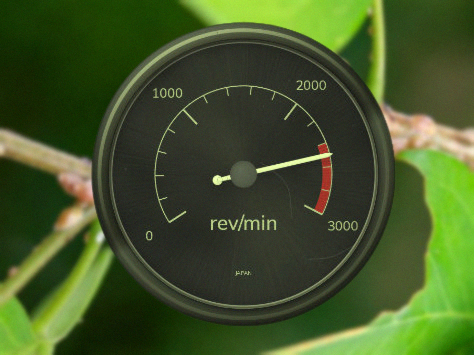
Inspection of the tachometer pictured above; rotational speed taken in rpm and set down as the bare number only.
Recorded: 2500
